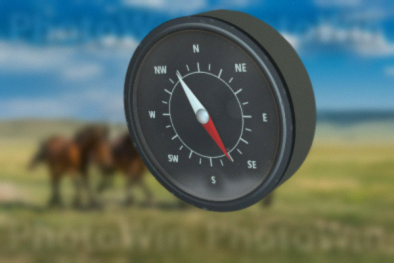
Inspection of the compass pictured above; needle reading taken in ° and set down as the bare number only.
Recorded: 150
